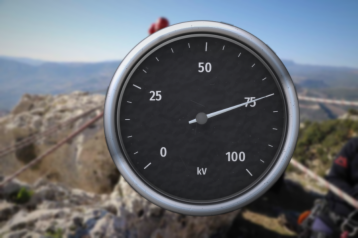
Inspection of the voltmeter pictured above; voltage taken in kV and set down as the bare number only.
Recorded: 75
